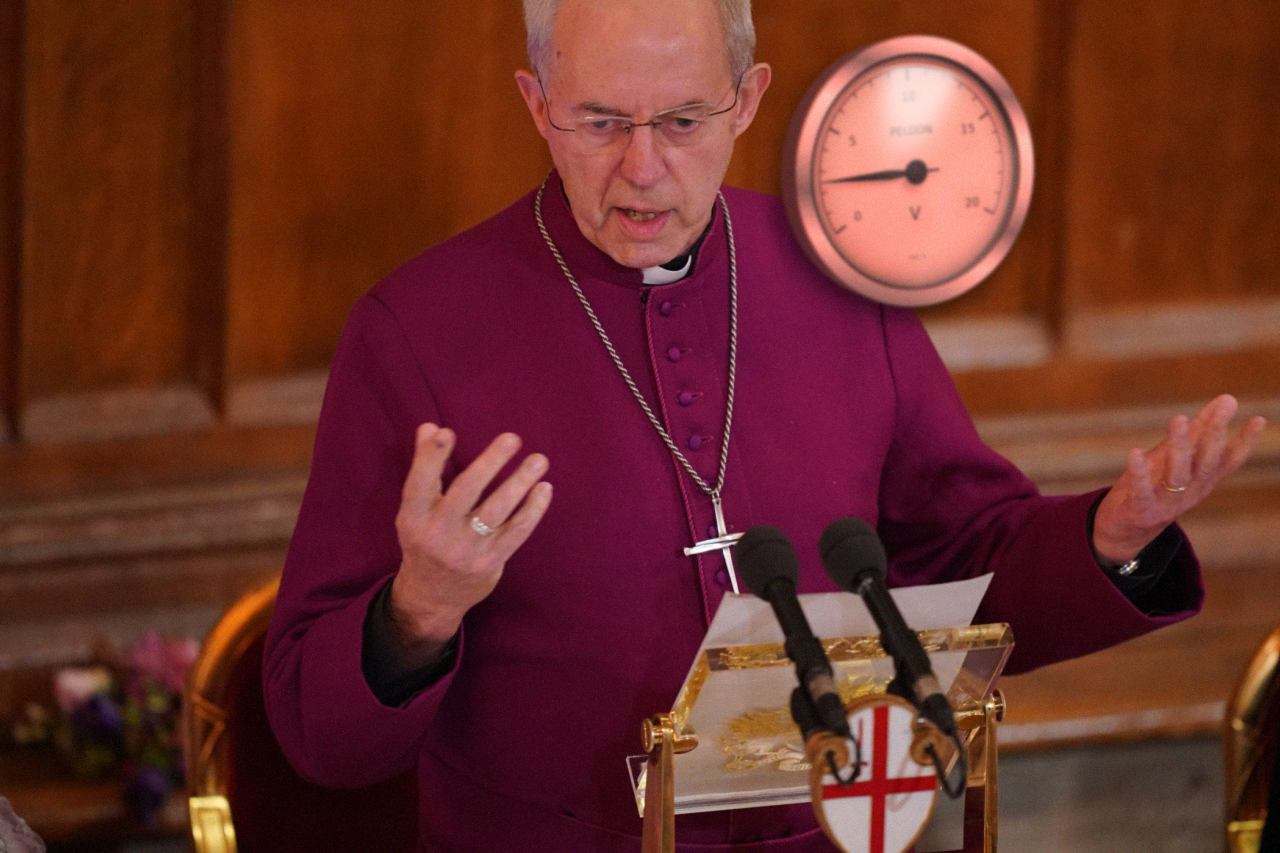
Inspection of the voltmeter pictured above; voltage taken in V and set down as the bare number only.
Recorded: 2.5
